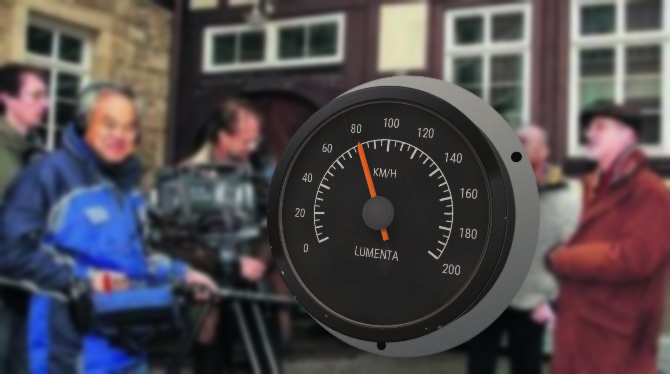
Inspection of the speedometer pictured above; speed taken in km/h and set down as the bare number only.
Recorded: 80
